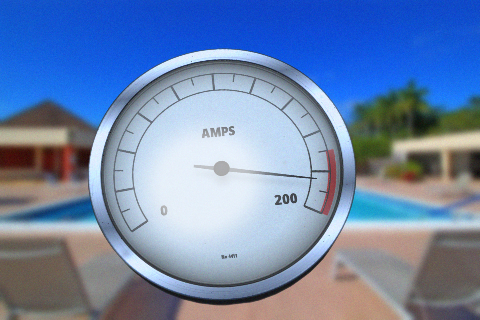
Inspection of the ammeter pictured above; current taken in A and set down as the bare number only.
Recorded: 185
